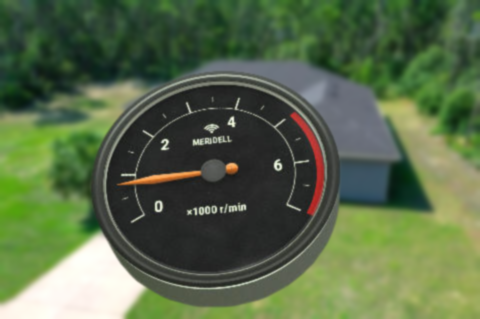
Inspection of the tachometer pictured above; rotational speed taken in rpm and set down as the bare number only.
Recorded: 750
